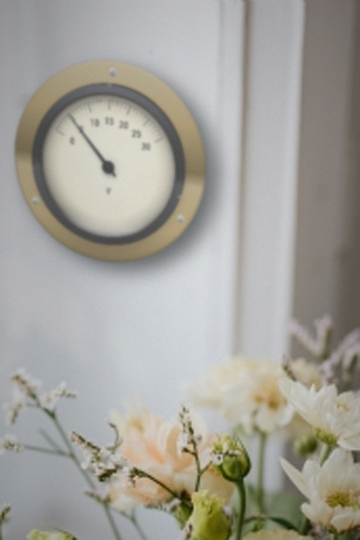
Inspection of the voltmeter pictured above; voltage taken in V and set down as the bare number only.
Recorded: 5
